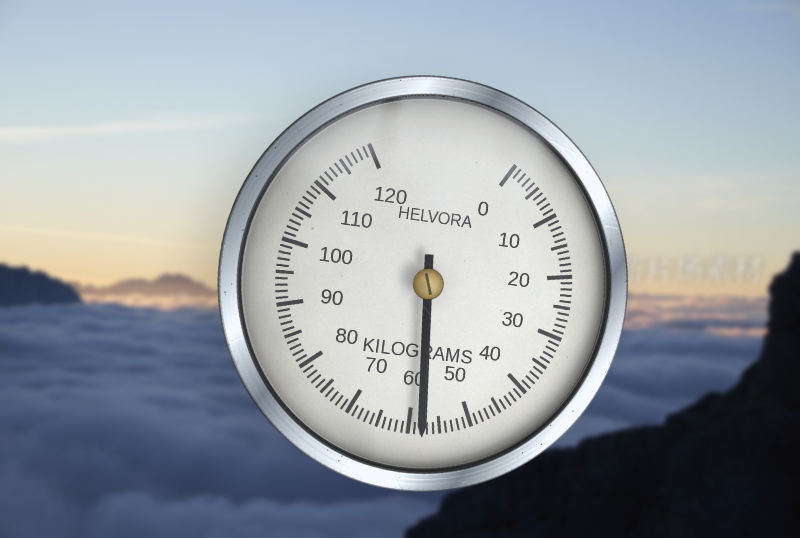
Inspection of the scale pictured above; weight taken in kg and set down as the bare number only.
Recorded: 58
